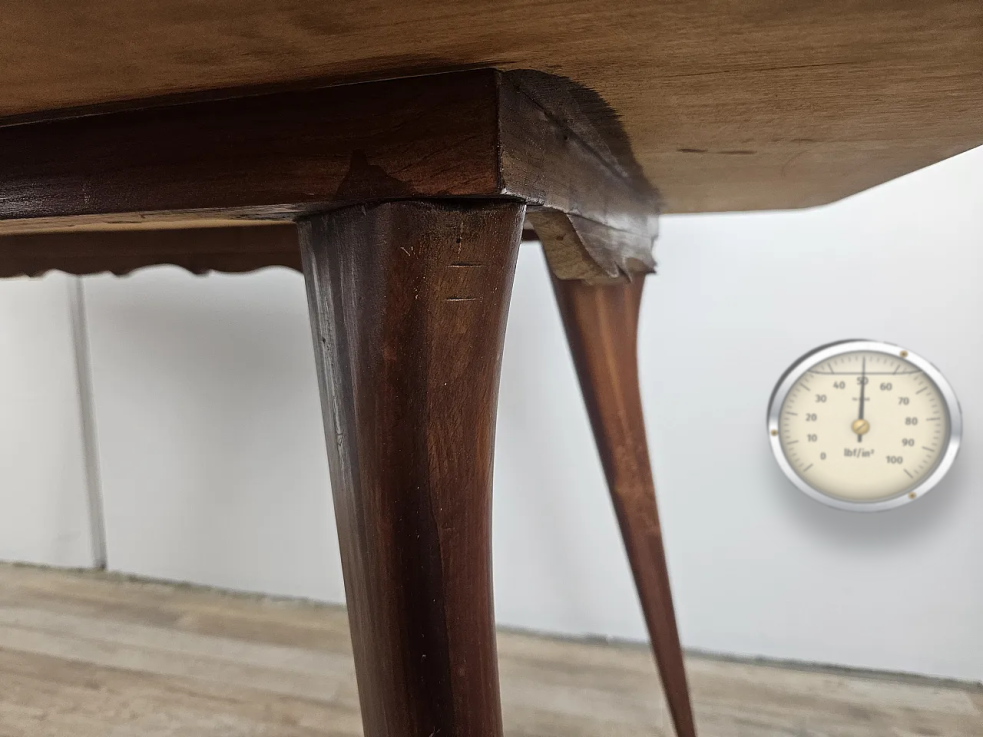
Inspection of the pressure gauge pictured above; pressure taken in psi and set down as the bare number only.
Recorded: 50
